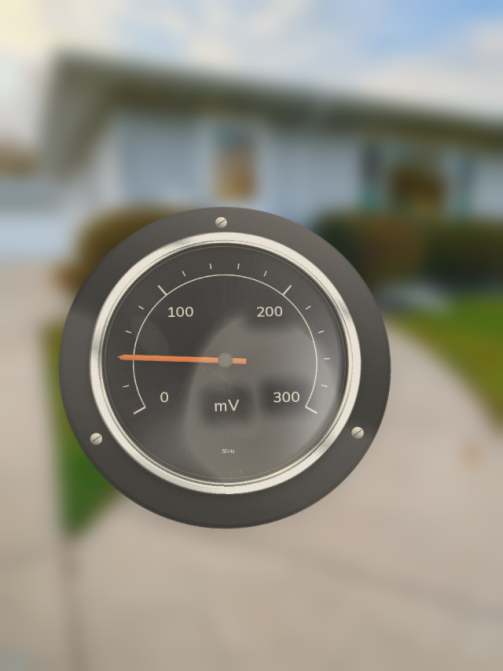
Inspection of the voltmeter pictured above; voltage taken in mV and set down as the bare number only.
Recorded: 40
